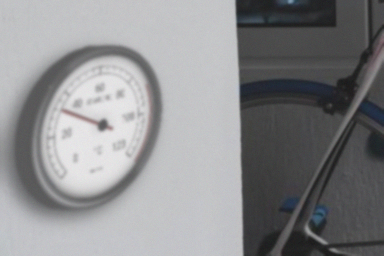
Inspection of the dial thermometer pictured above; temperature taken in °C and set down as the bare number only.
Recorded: 32
